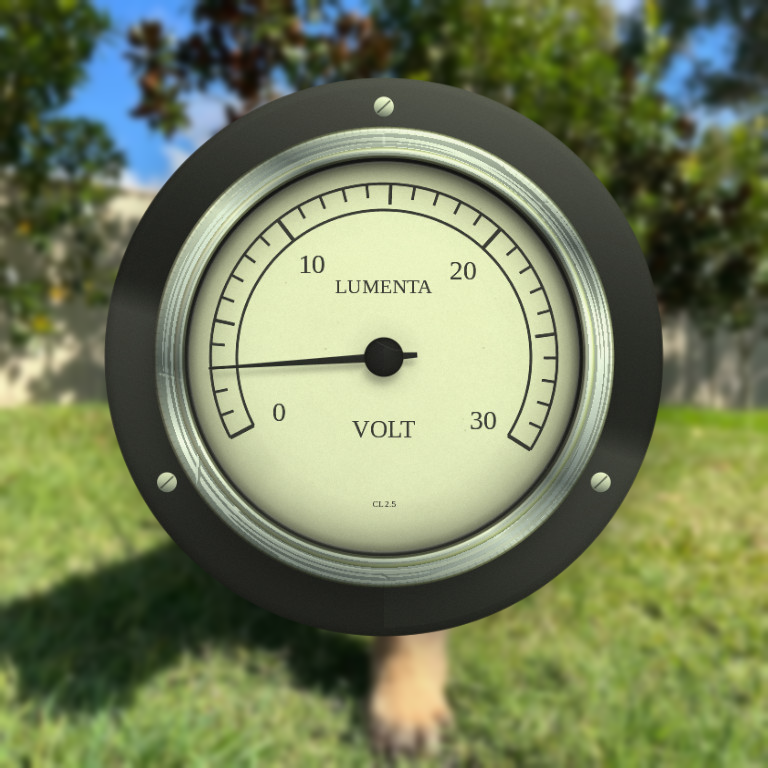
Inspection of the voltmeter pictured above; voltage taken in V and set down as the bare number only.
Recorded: 3
